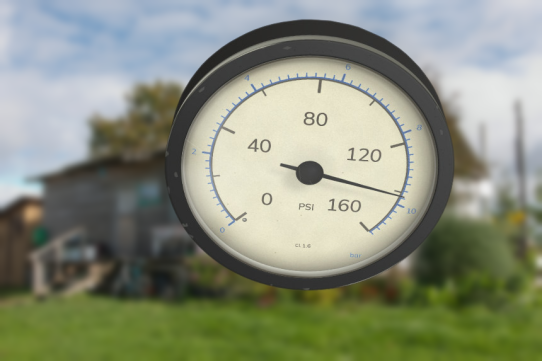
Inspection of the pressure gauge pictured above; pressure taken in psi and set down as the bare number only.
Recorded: 140
